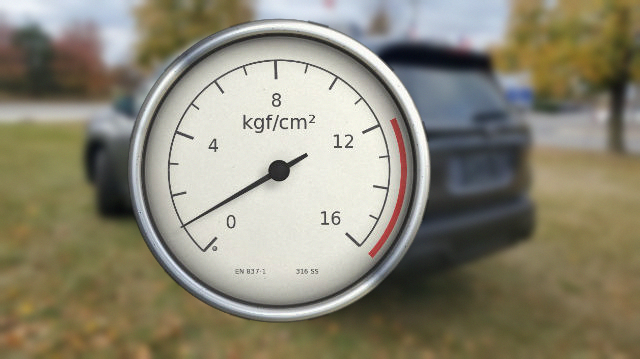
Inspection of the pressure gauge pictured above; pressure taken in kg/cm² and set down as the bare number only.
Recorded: 1
